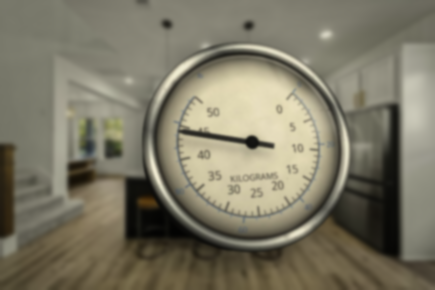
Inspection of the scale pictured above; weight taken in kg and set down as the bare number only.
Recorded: 44
